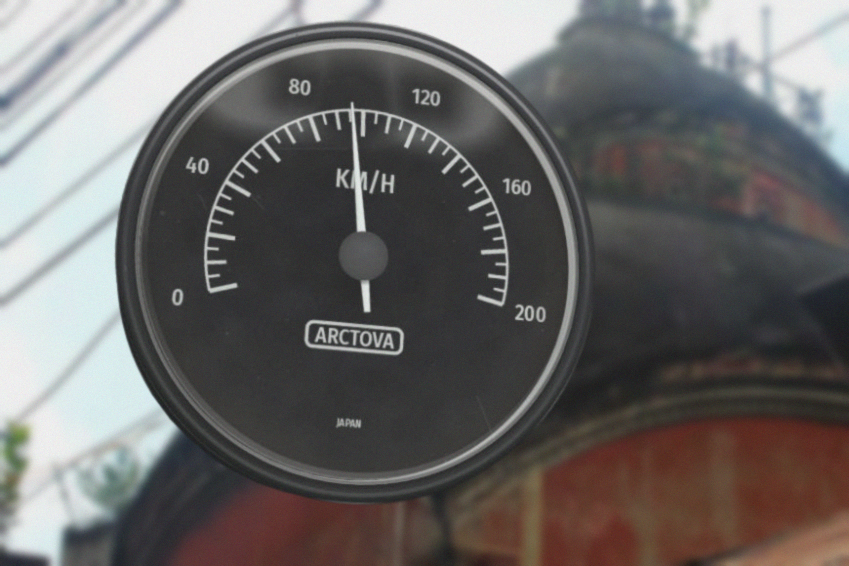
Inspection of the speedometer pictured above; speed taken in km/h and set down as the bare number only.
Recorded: 95
